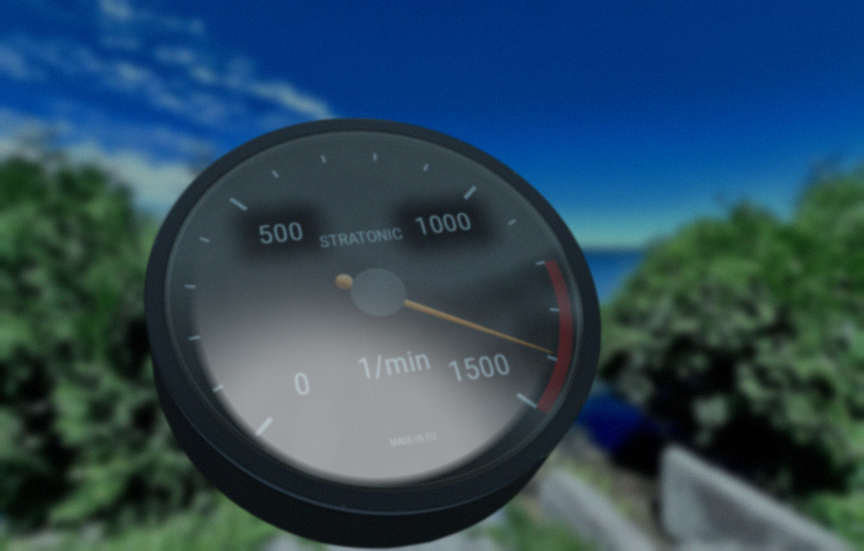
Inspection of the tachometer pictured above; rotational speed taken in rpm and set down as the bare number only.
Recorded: 1400
